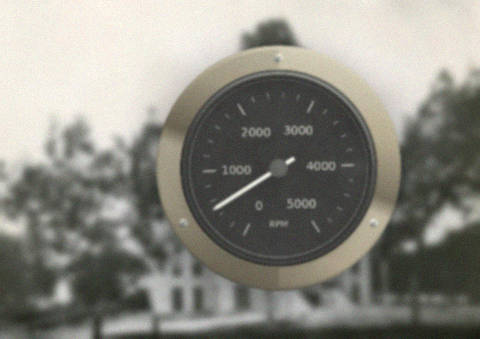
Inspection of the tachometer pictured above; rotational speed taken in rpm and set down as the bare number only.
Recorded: 500
